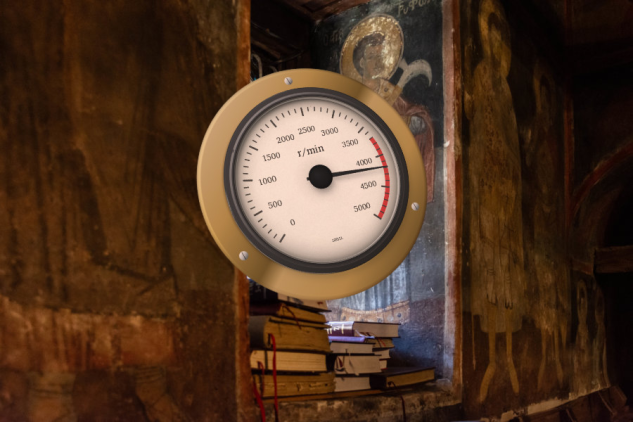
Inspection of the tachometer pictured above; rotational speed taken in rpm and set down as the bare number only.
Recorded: 4200
